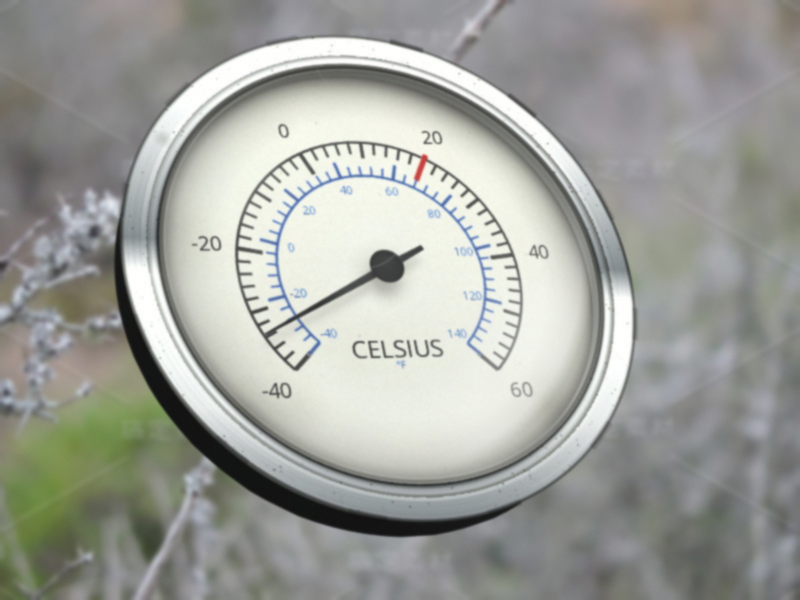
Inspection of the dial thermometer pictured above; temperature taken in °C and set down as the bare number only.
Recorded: -34
